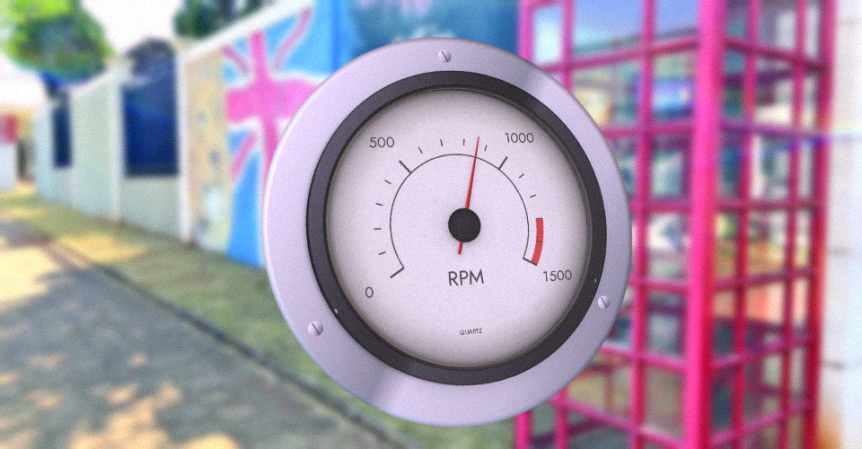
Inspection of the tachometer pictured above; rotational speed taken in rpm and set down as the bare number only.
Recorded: 850
